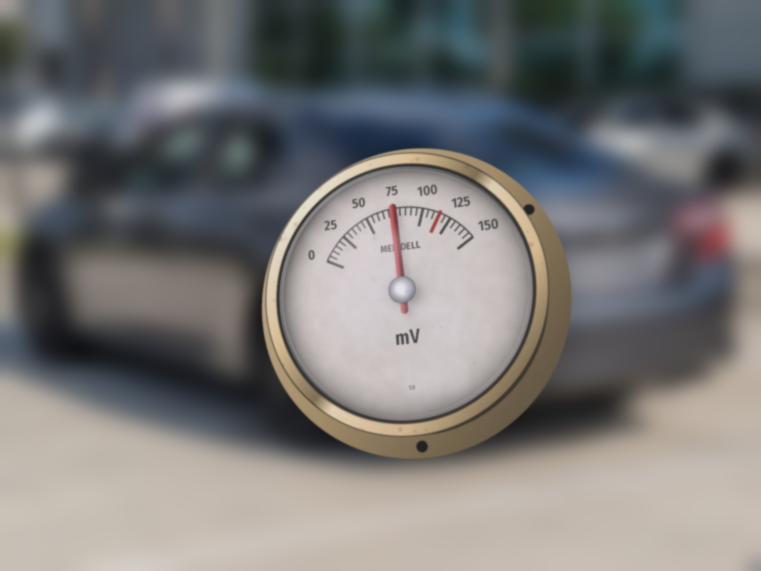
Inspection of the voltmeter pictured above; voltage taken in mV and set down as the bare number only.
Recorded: 75
